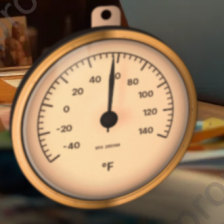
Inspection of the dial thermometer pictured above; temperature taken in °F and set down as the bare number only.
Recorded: 56
